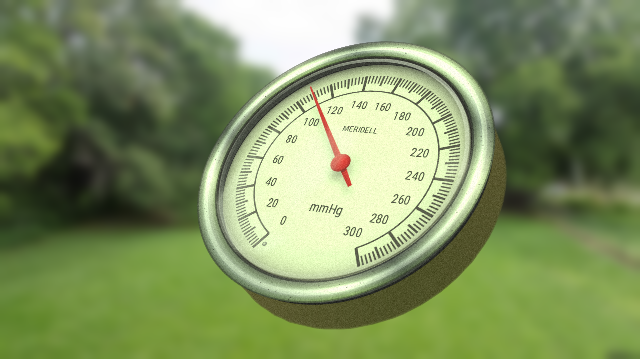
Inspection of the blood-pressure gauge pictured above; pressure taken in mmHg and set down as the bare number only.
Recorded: 110
